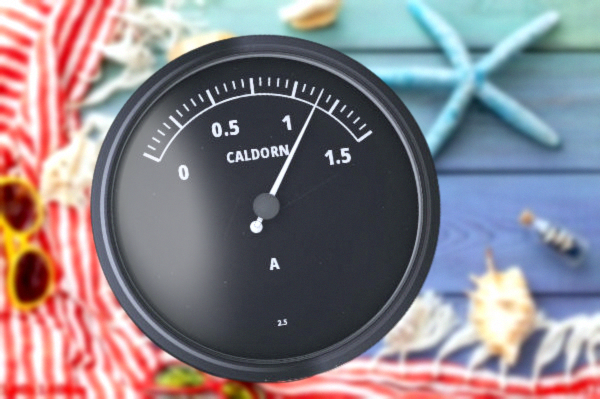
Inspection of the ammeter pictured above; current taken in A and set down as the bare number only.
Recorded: 1.15
